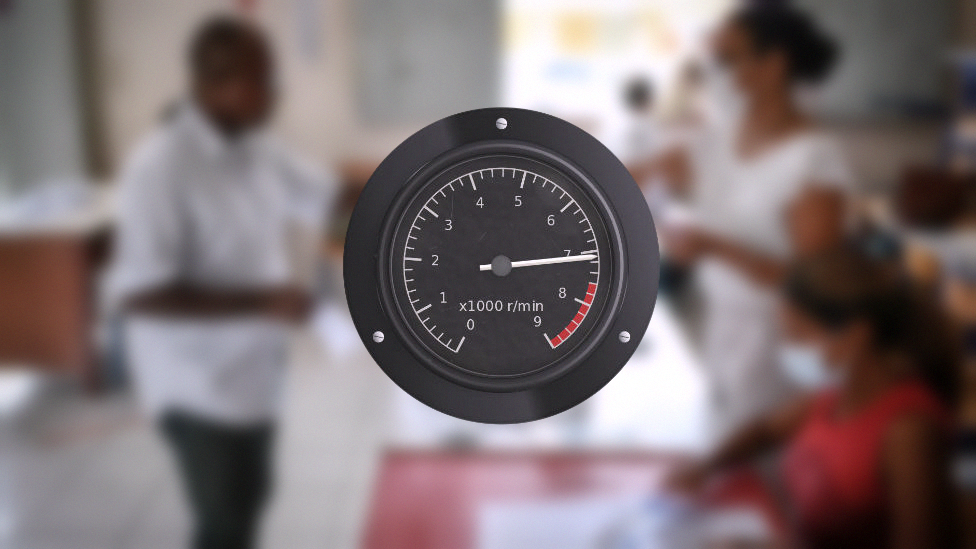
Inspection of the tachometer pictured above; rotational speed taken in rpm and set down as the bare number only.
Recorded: 7100
